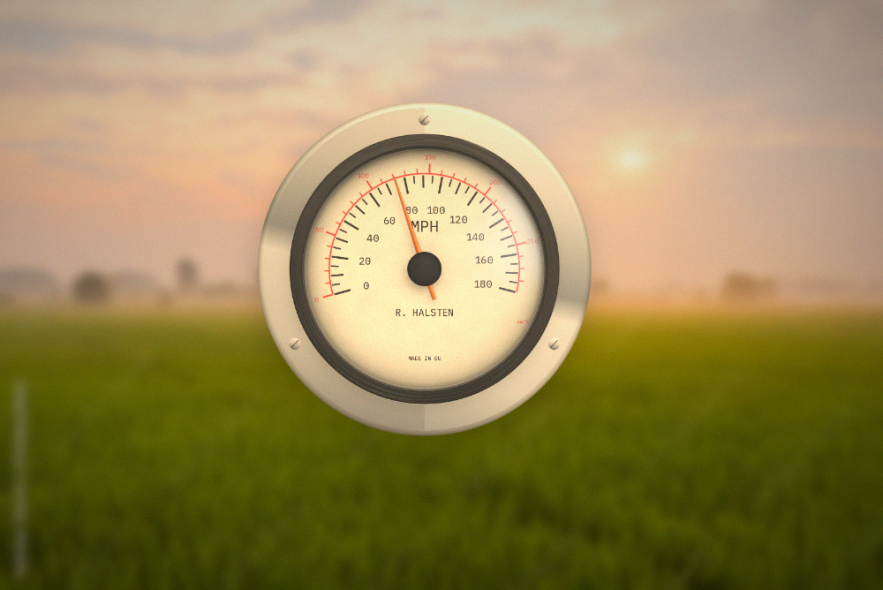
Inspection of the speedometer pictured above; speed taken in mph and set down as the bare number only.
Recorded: 75
